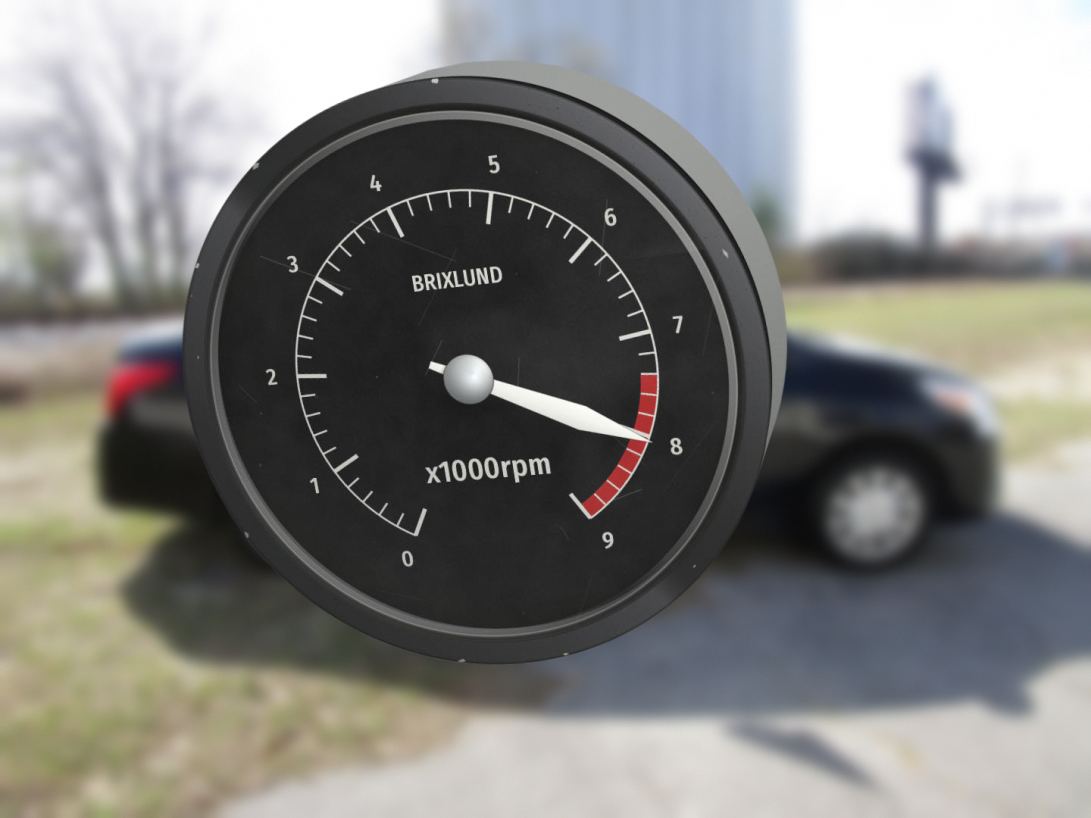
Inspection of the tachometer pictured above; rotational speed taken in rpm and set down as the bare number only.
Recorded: 8000
